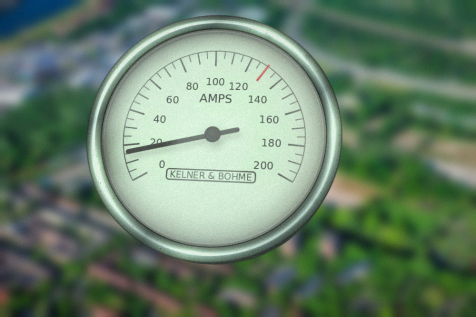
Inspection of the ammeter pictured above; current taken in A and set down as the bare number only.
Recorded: 15
